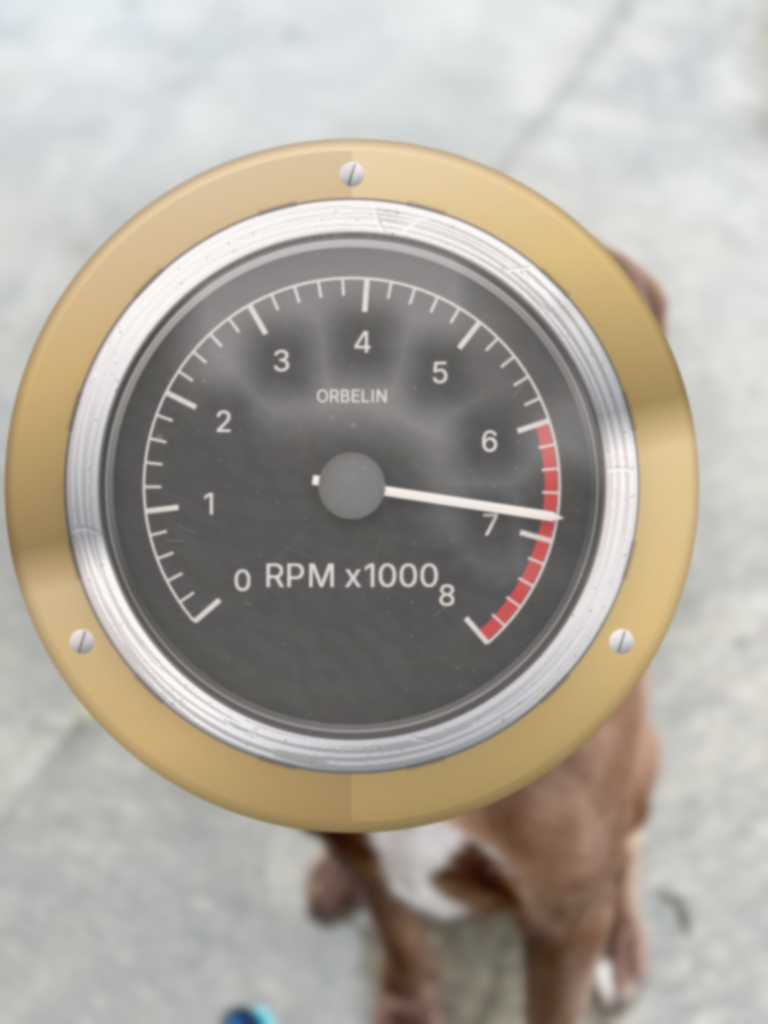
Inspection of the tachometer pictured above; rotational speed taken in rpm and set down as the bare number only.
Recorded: 6800
